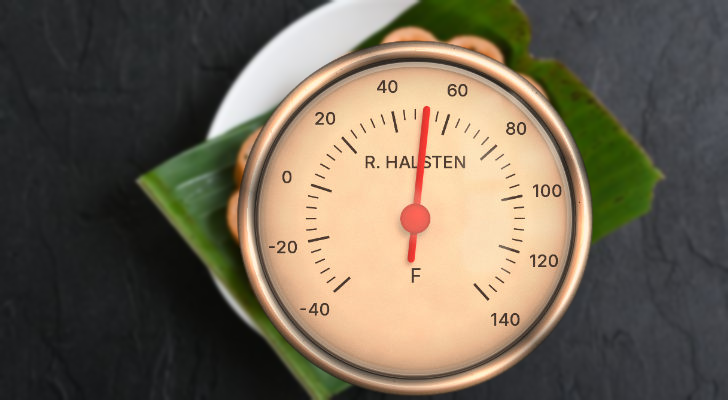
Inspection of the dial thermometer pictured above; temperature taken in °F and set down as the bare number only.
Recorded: 52
